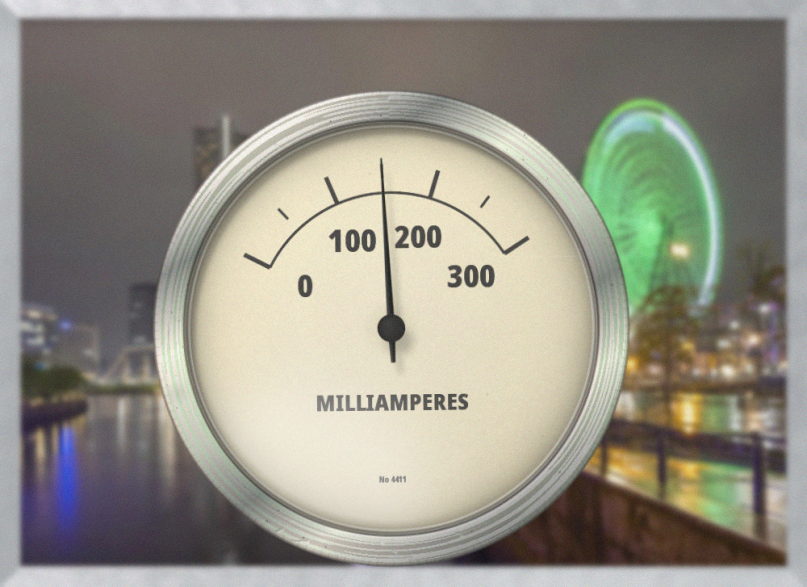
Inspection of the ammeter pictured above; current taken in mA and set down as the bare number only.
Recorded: 150
